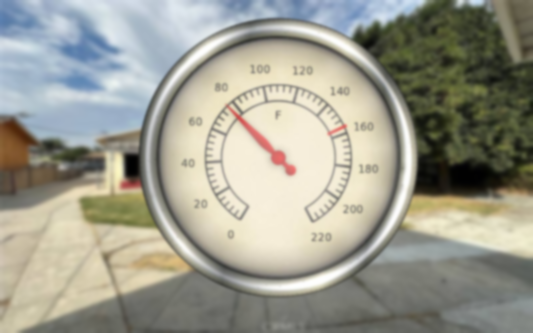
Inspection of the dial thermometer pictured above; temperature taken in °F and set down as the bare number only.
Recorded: 76
